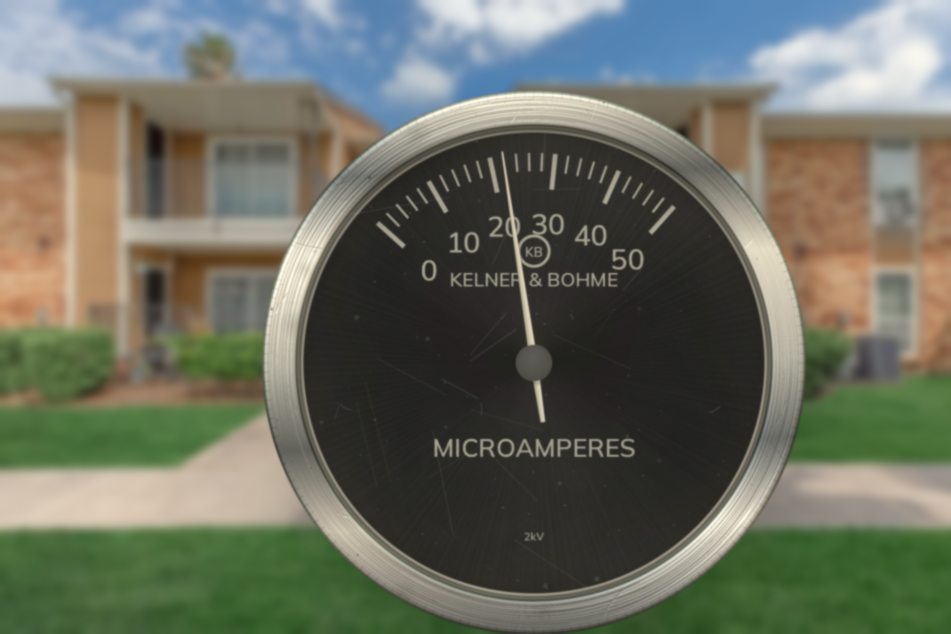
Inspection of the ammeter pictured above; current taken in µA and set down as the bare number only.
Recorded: 22
